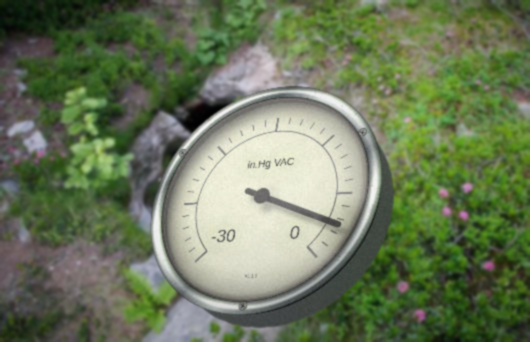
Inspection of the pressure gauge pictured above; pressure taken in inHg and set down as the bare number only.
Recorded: -2.5
